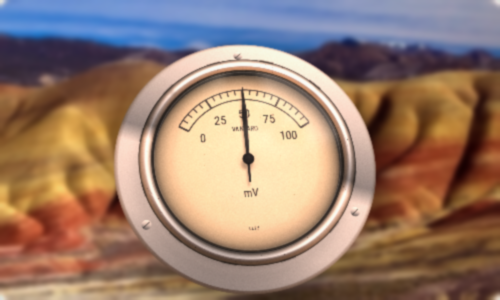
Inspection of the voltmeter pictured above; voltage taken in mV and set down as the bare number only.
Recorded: 50
